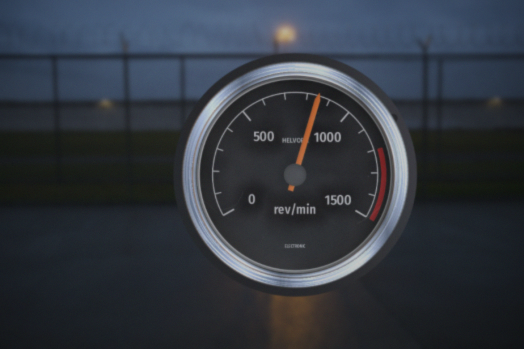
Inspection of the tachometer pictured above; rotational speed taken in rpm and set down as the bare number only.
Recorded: 850
